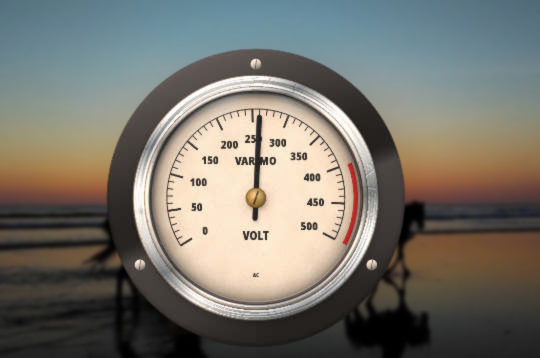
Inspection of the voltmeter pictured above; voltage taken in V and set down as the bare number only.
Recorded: 260
